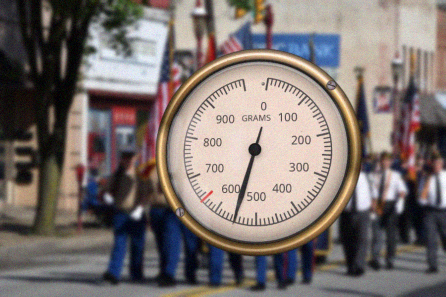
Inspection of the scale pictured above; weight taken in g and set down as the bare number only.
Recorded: 550
